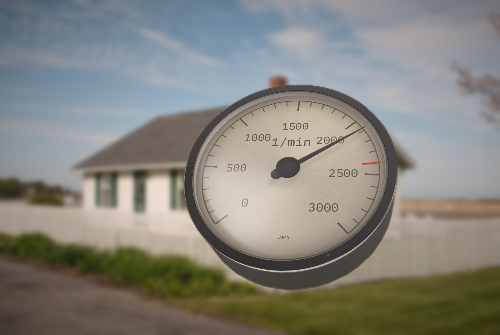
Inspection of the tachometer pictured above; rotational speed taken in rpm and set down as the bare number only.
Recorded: 2100
